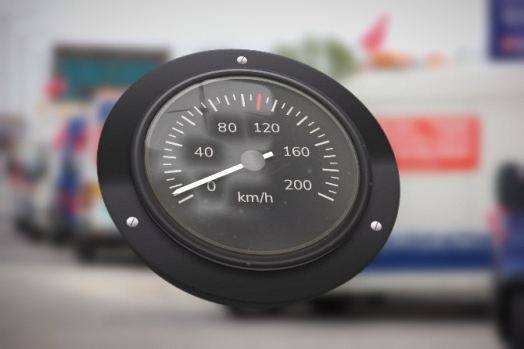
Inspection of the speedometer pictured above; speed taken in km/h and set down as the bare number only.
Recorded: 5
